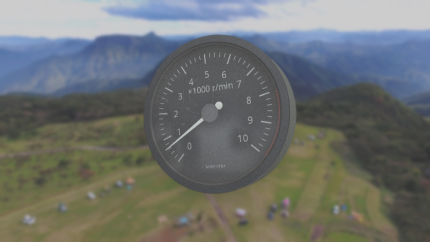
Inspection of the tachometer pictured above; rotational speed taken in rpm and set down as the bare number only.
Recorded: 600
